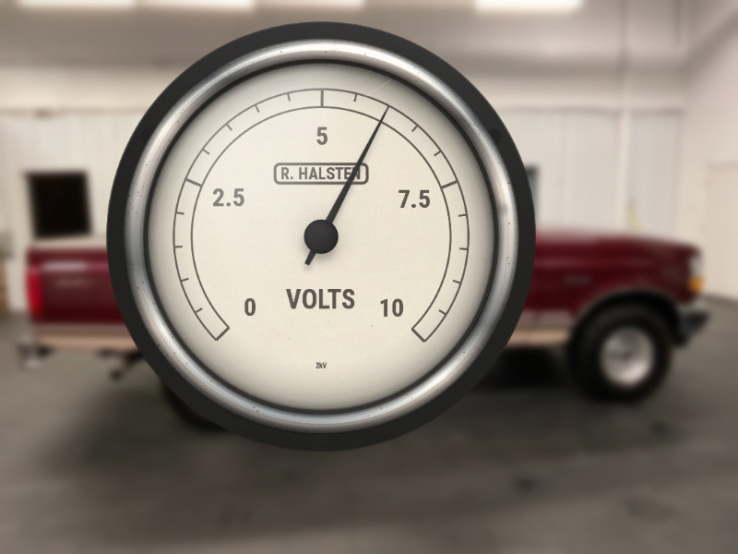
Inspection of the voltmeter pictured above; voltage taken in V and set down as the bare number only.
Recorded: 6
